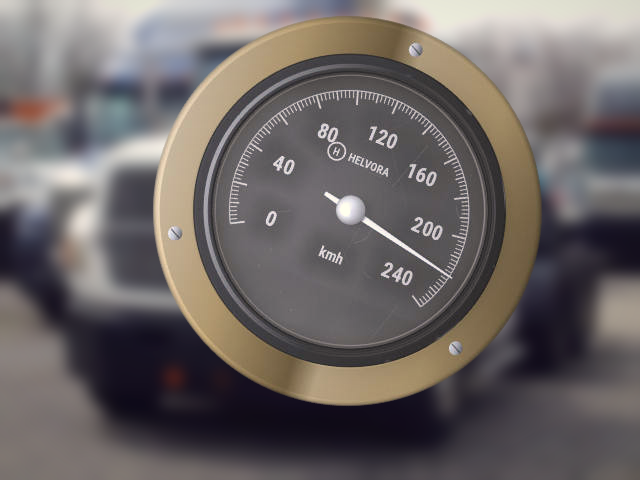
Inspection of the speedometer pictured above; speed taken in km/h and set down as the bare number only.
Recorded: 220
